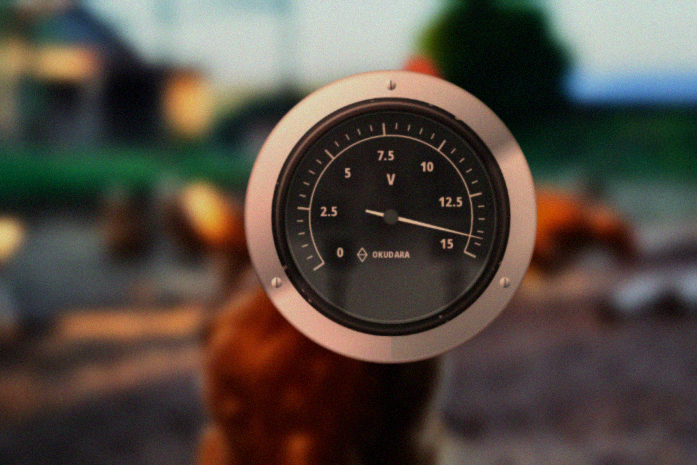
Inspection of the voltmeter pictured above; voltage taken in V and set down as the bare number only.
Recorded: 14.25
